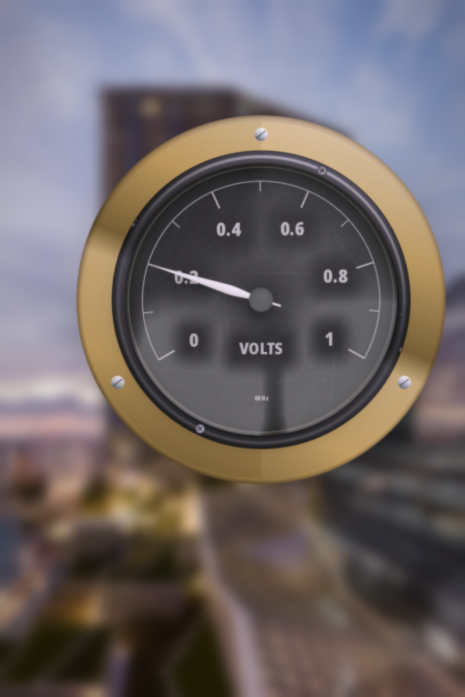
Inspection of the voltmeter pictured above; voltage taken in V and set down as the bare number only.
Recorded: 0.2
